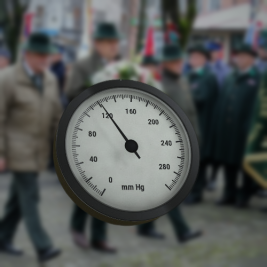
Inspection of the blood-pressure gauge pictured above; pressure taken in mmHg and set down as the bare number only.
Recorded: 120
